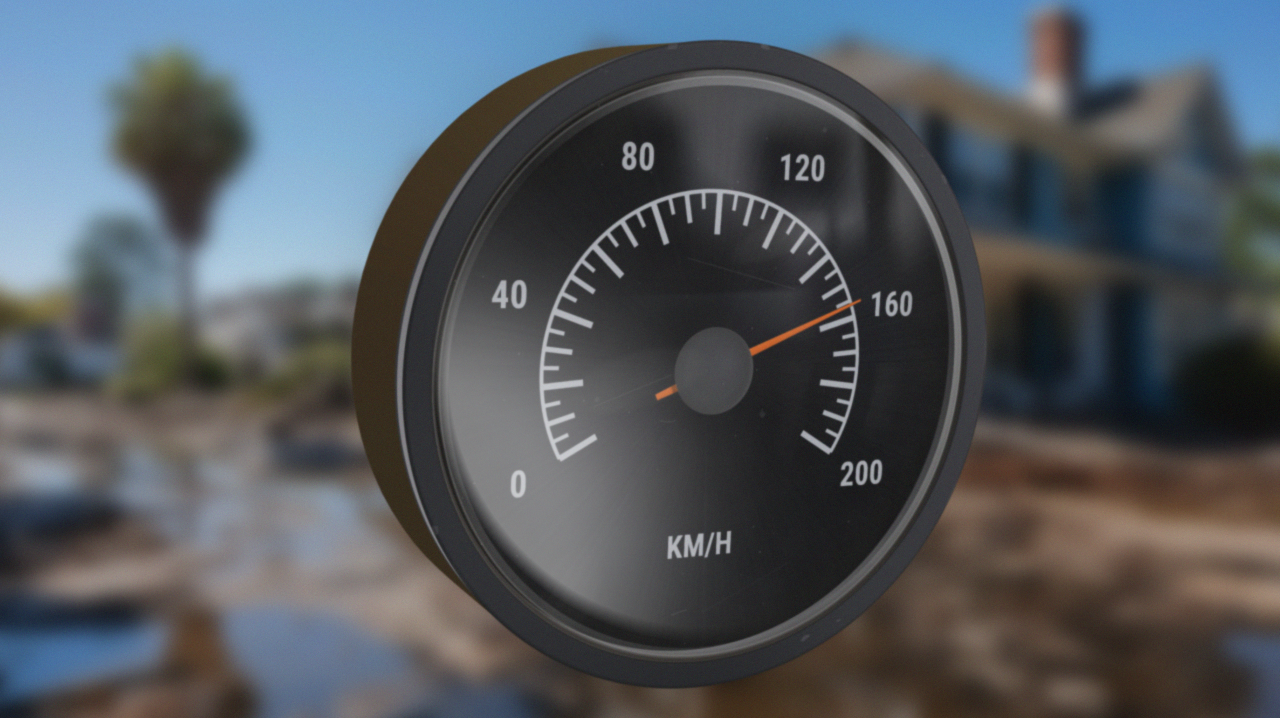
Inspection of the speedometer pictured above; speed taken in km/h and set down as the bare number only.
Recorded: 155
